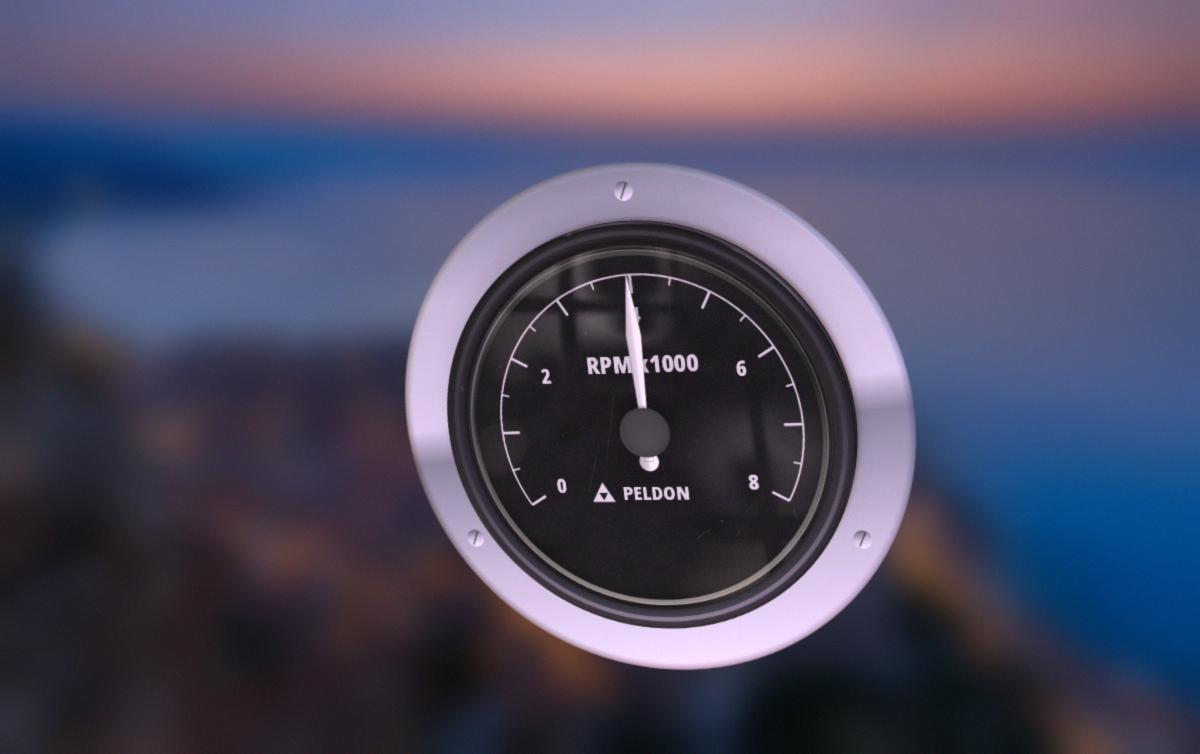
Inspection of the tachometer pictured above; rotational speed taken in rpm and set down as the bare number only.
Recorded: 4000
